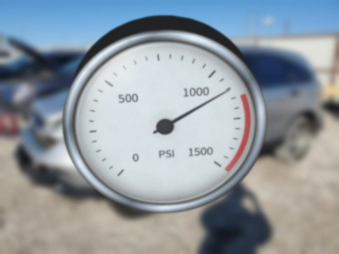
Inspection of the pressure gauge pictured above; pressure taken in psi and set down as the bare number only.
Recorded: 1100
